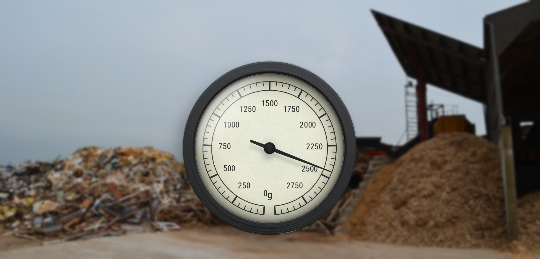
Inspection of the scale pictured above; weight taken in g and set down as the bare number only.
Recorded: 2450
